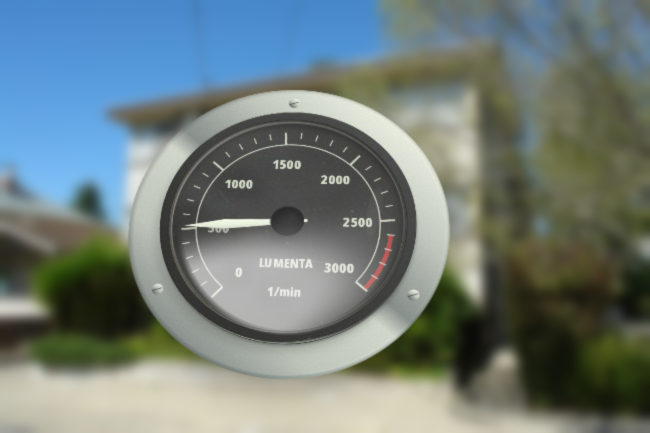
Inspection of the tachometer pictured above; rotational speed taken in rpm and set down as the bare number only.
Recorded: 500
